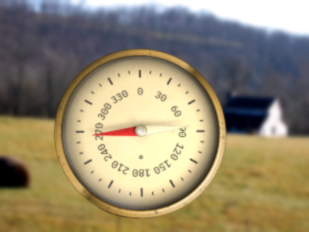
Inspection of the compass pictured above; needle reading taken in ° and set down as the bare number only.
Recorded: 265
